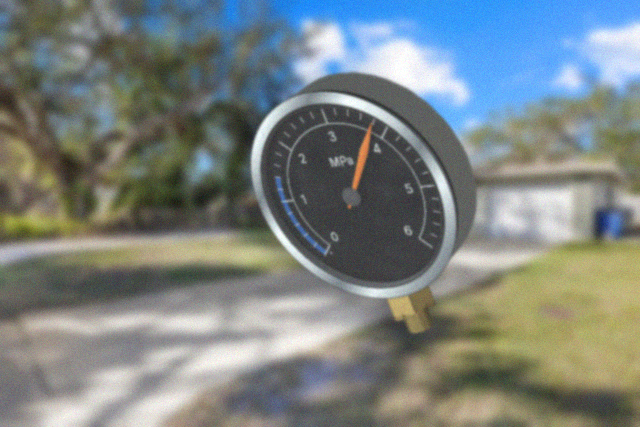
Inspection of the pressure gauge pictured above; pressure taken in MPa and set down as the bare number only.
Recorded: 3.8
